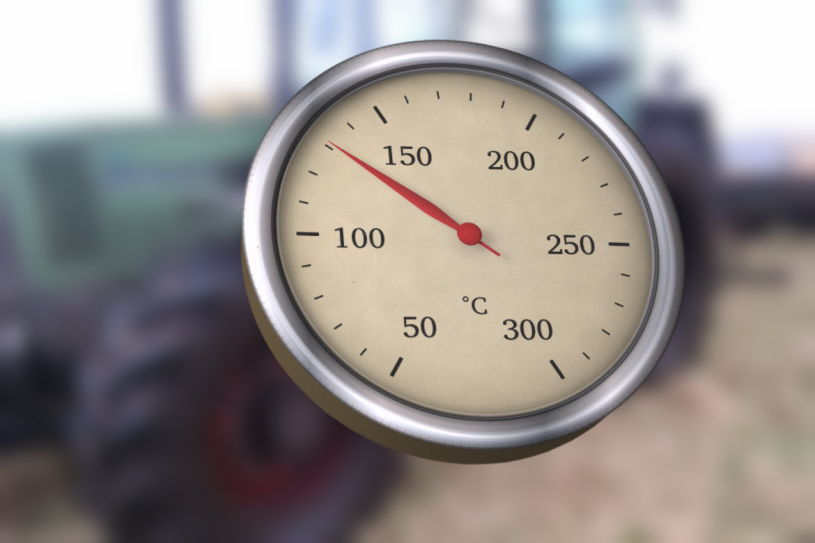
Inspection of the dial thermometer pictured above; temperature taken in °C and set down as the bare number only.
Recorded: 130
